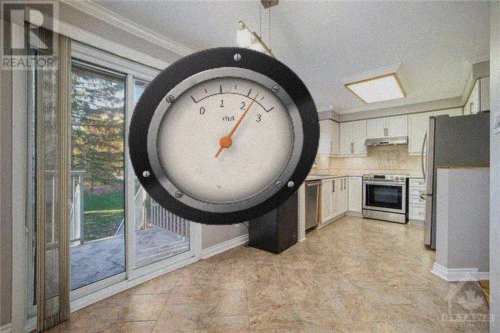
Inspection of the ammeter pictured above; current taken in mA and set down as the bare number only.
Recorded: 2.25
